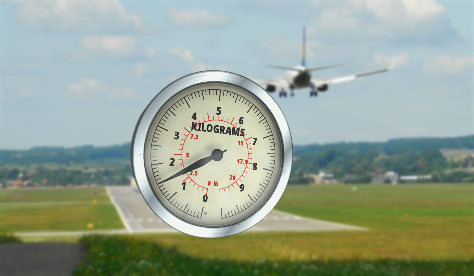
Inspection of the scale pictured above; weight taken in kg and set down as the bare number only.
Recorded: 1.5
